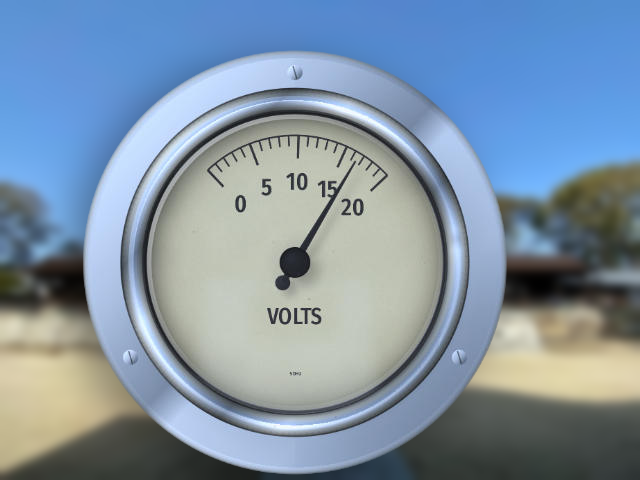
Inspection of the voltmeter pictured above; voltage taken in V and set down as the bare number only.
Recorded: 16.5
